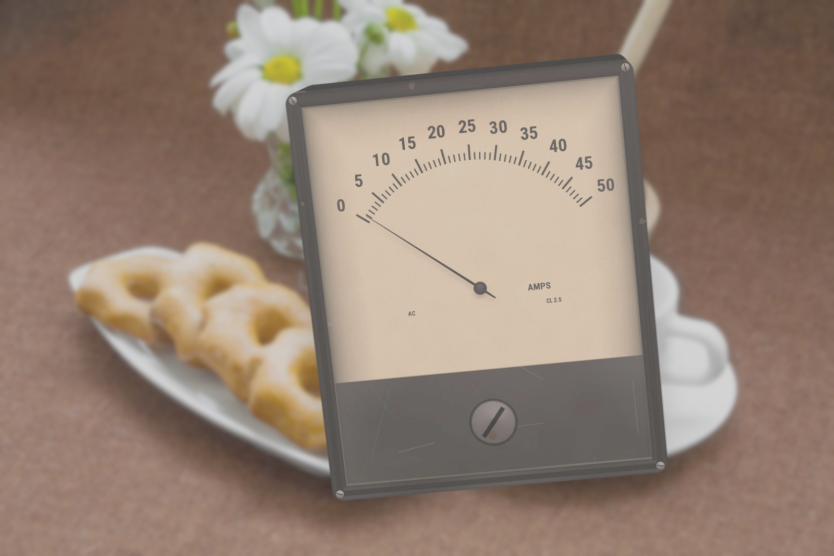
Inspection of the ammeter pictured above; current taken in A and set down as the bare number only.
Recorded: 1
